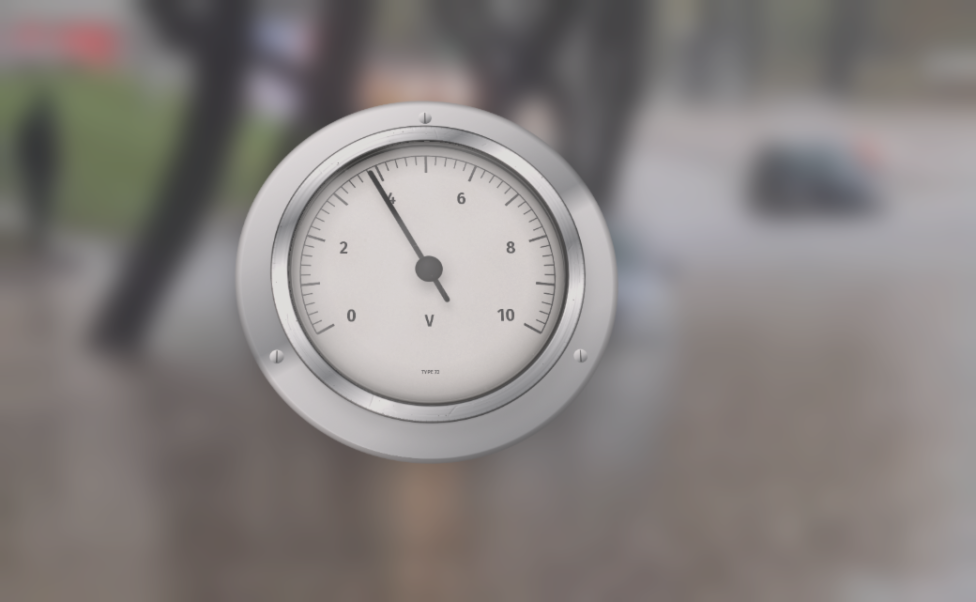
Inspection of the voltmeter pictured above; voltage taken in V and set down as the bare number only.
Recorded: 3.8
